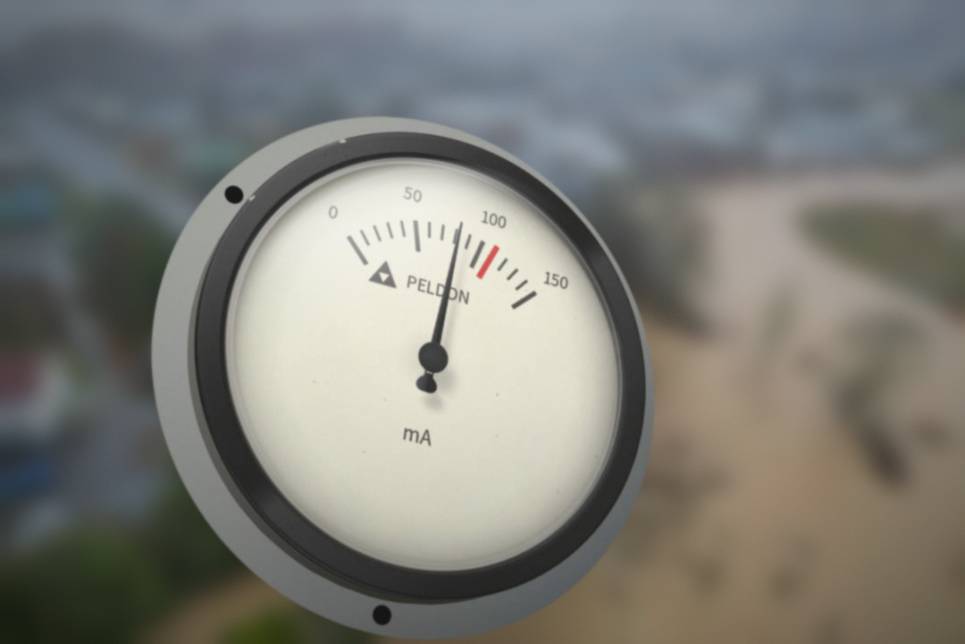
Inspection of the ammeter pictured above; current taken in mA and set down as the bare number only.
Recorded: 80
